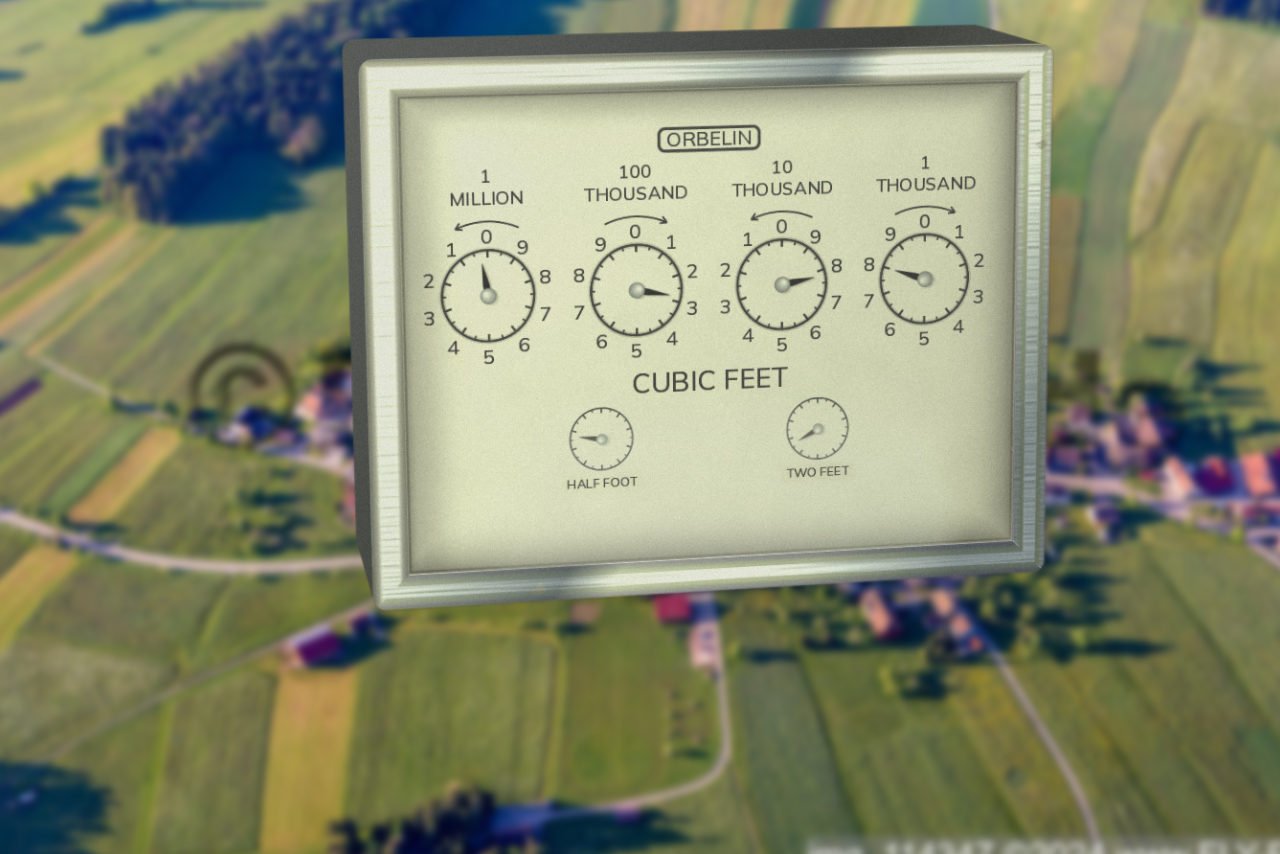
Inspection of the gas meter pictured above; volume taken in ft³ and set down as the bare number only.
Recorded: 27800
